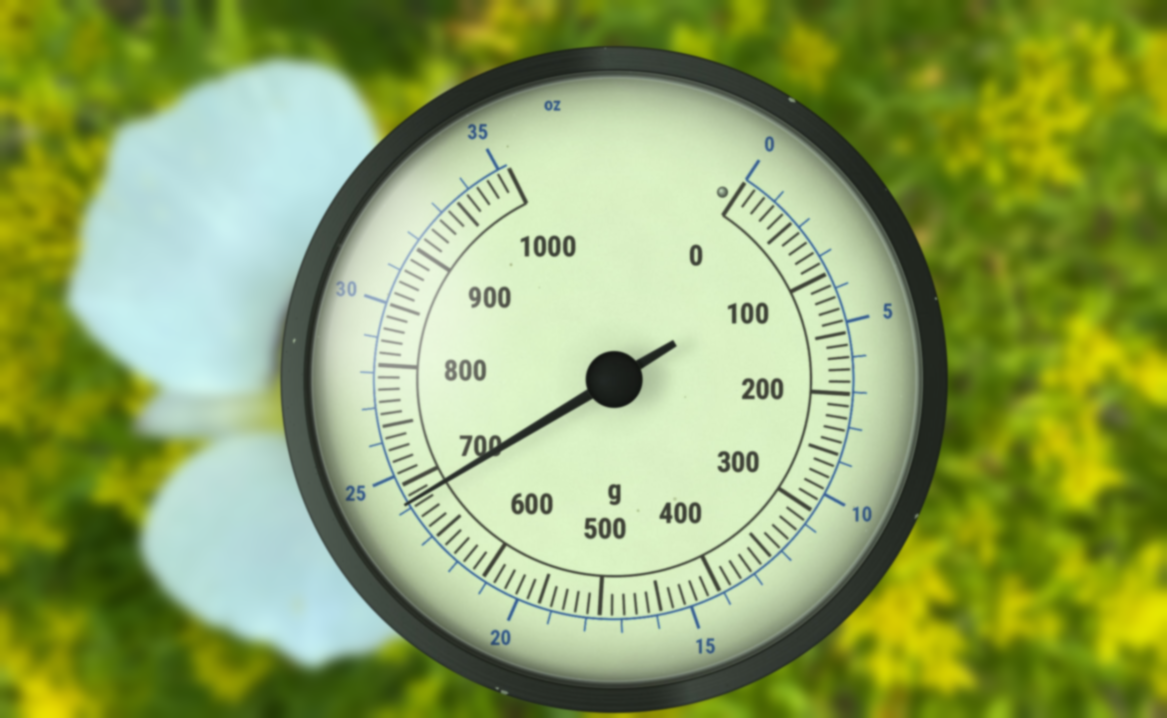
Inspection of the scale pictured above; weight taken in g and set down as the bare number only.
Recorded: 685
